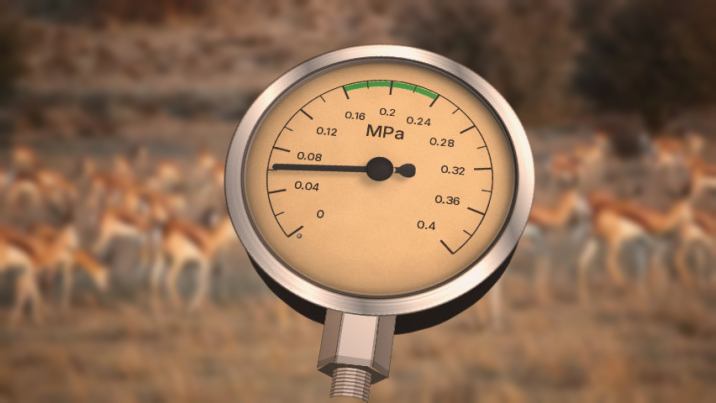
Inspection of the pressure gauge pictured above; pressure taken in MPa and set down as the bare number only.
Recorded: 0.06
